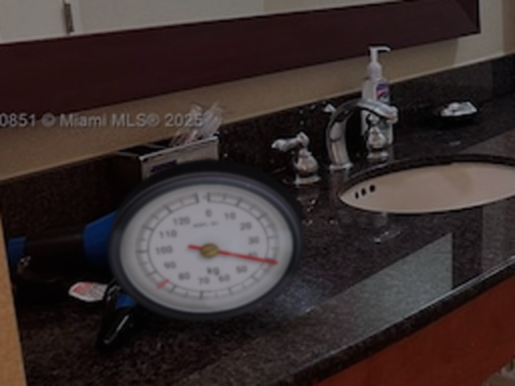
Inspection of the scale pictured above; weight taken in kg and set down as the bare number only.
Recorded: 40
